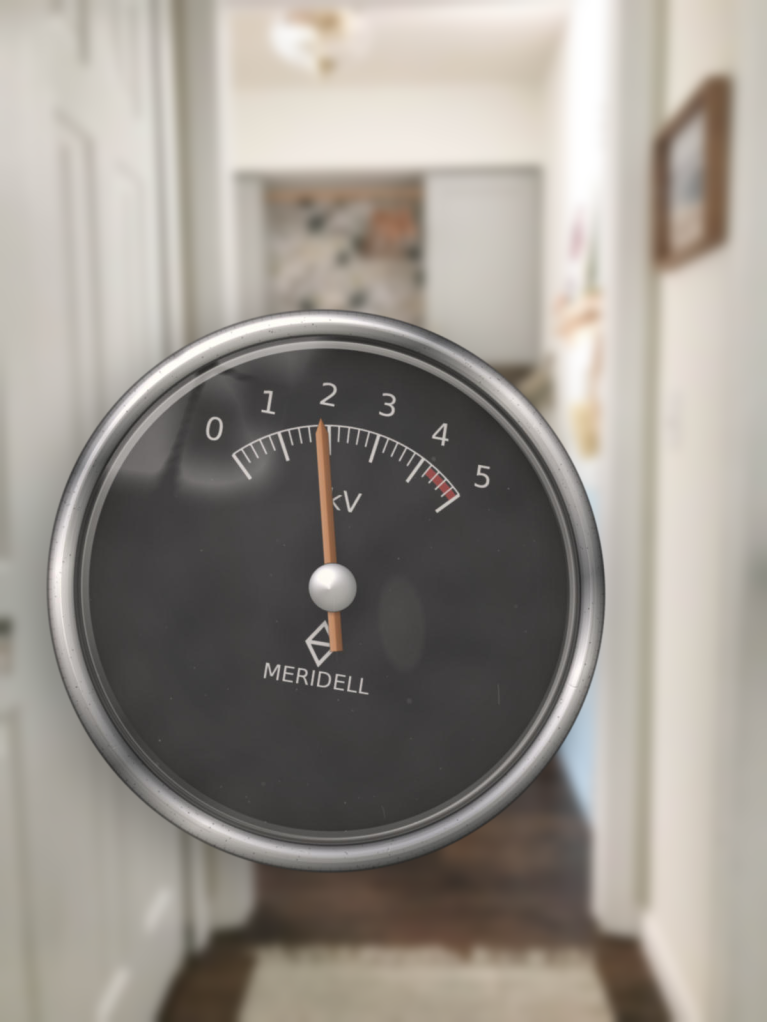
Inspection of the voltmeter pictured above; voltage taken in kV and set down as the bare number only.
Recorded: 1.8
